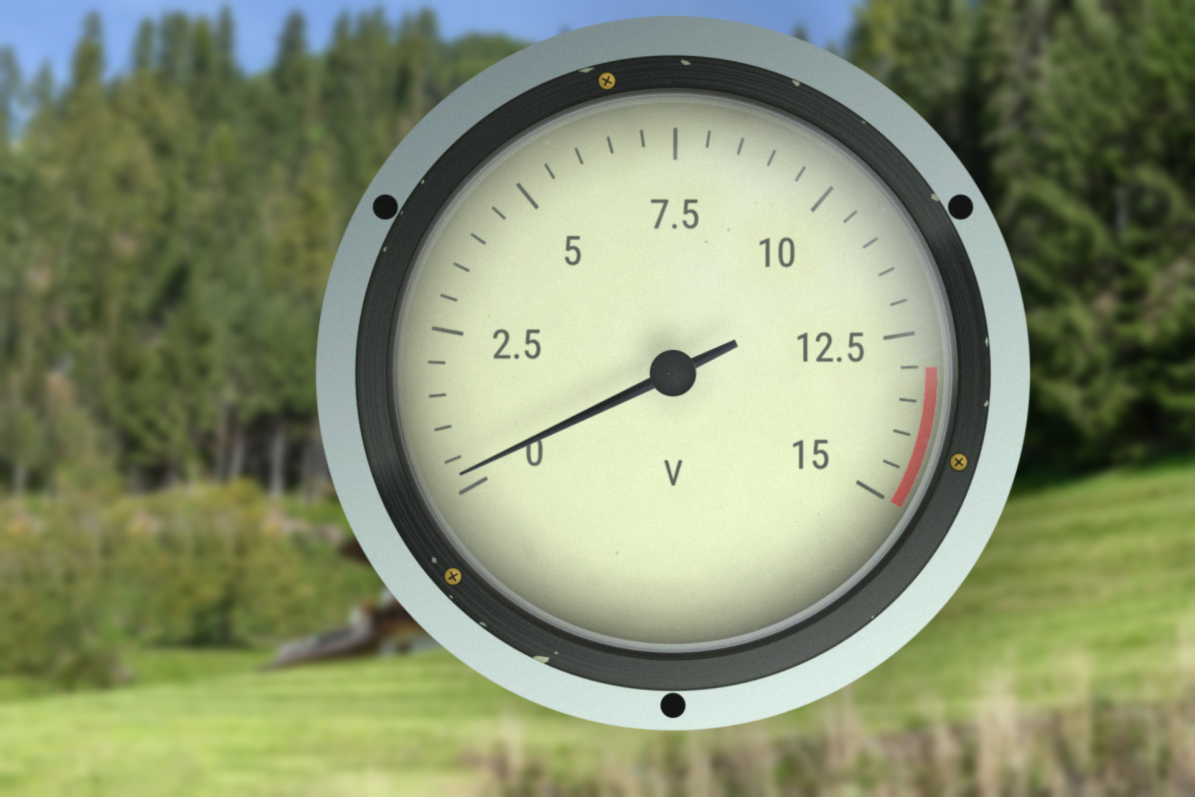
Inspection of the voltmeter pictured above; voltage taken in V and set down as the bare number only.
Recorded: 0.25
